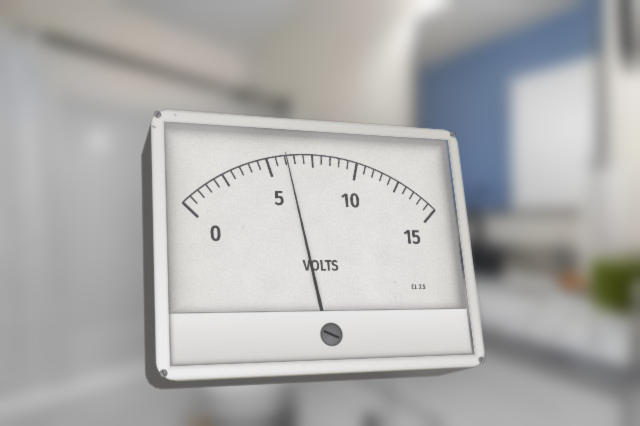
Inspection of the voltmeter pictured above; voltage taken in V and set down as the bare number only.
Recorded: 6
